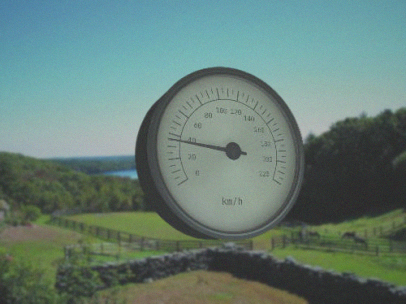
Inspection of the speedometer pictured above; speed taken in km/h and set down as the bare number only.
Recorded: 35
